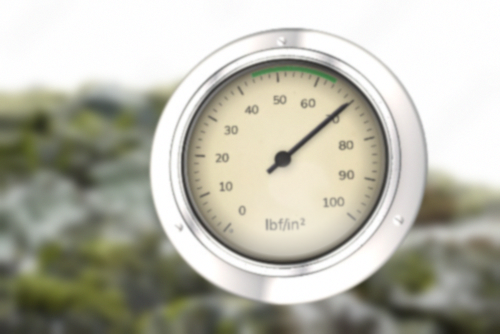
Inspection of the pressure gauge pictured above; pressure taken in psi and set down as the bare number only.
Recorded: 70
